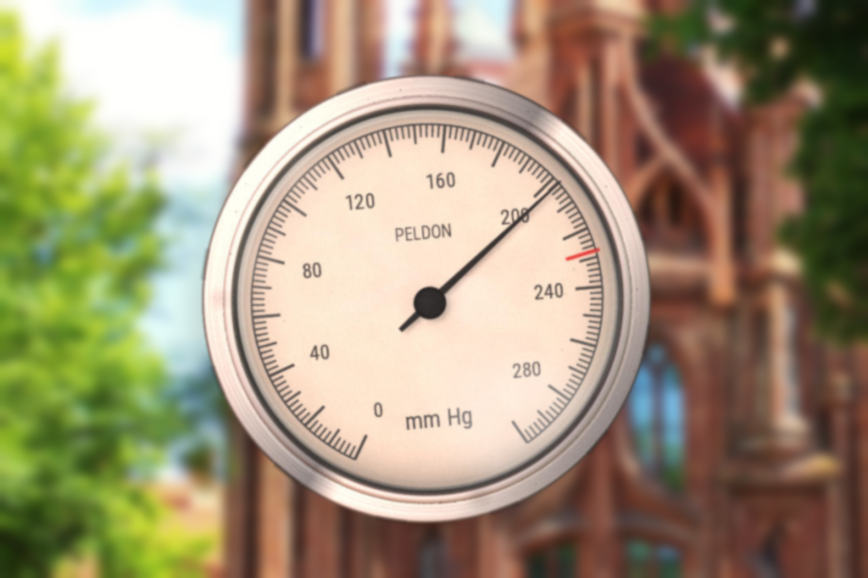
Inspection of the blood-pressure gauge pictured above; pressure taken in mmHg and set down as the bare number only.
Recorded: 202
